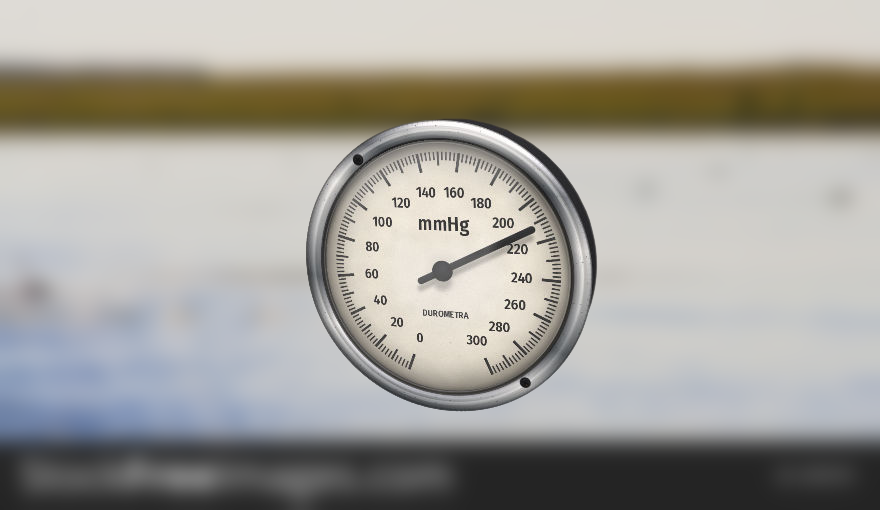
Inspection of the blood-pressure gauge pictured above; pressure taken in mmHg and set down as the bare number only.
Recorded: 212
